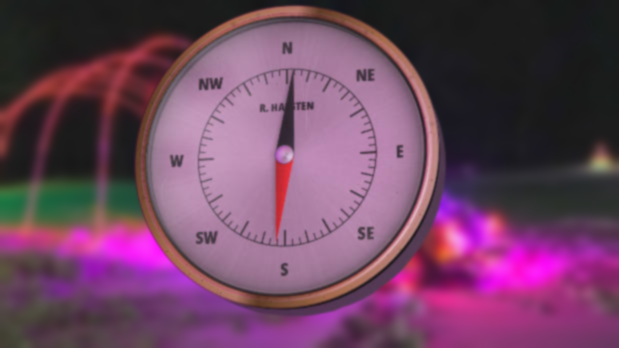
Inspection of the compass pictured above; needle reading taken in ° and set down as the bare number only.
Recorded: 185
